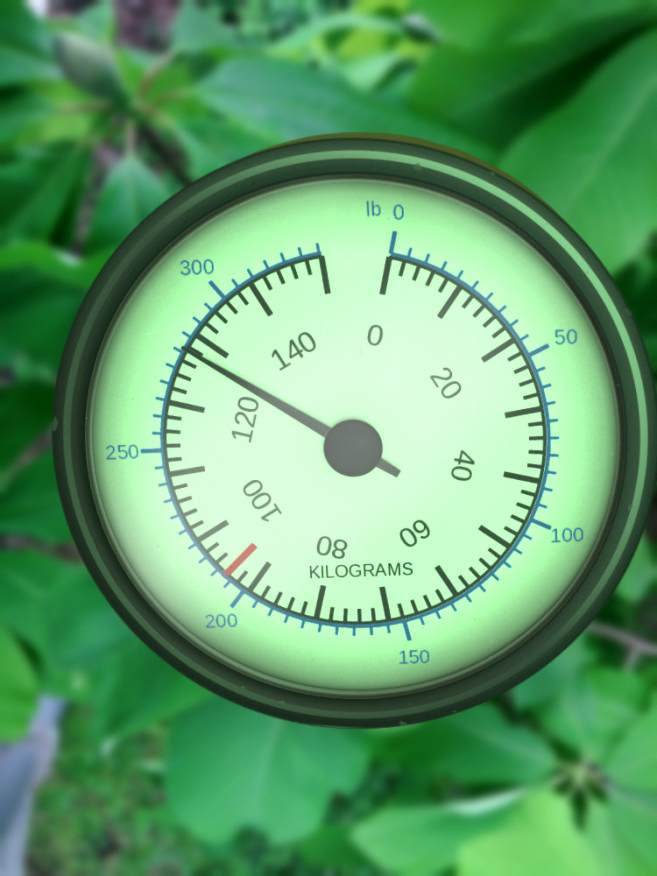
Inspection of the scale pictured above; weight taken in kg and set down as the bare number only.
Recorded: 128
